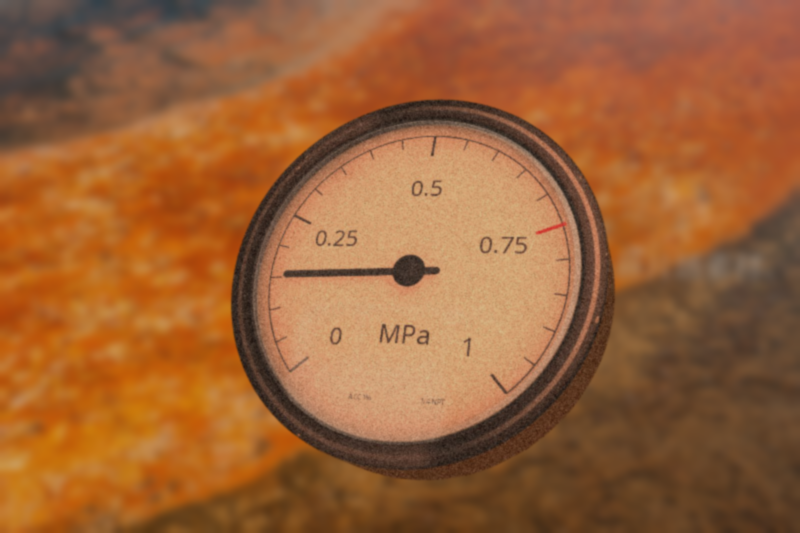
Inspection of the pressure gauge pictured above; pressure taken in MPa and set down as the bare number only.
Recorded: 0.15
